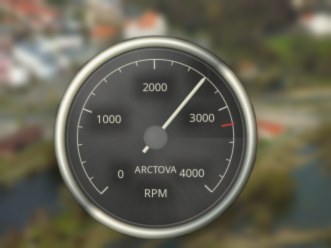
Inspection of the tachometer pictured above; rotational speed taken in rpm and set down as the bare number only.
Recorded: 2600
